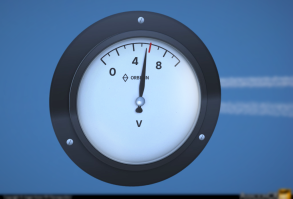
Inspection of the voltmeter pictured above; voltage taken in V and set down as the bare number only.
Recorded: 5.5
